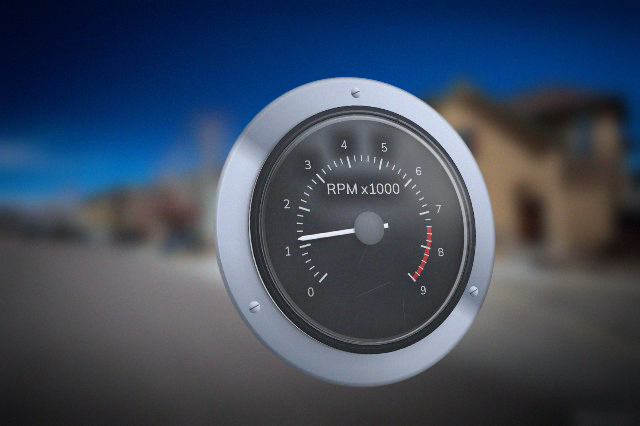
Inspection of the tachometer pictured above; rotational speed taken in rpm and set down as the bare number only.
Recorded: 1200
